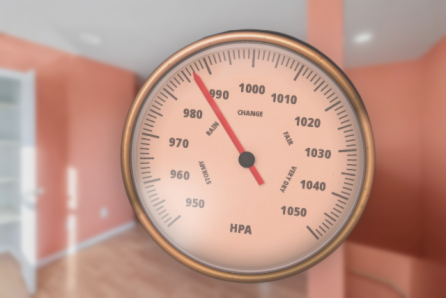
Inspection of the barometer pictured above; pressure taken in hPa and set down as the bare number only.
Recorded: 987
